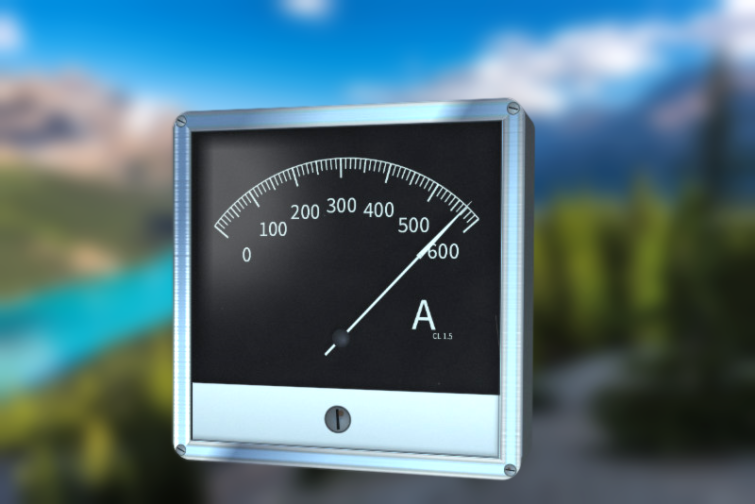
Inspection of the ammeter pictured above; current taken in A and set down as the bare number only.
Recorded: 570
